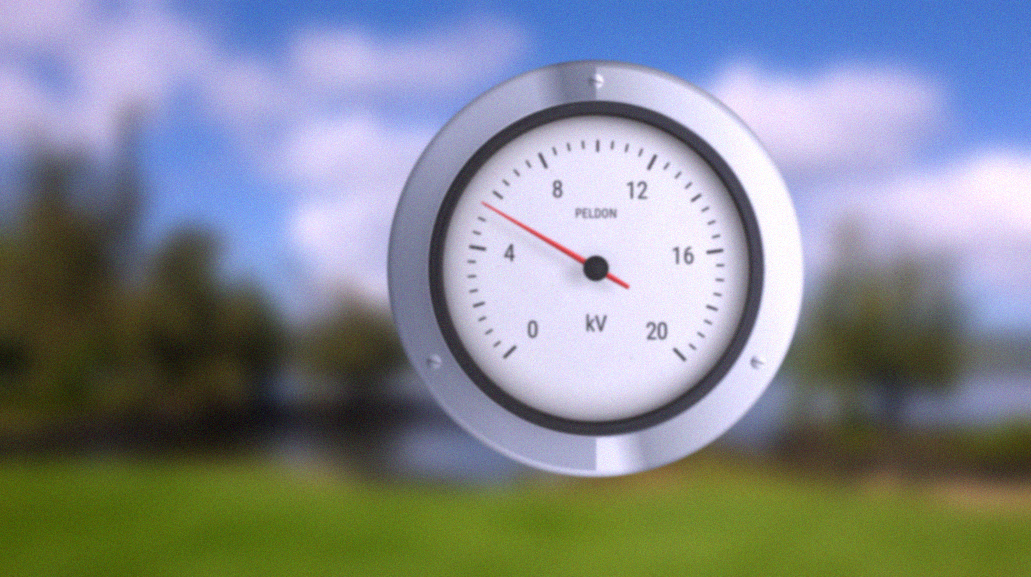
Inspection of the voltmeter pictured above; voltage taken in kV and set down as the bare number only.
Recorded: 5.5
